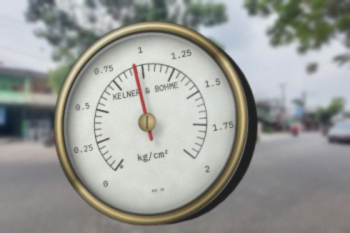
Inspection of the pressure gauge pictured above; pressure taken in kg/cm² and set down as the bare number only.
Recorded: 0.95
